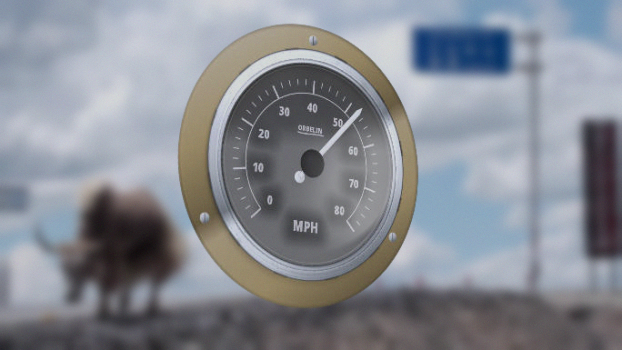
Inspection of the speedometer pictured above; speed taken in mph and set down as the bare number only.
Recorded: 52
